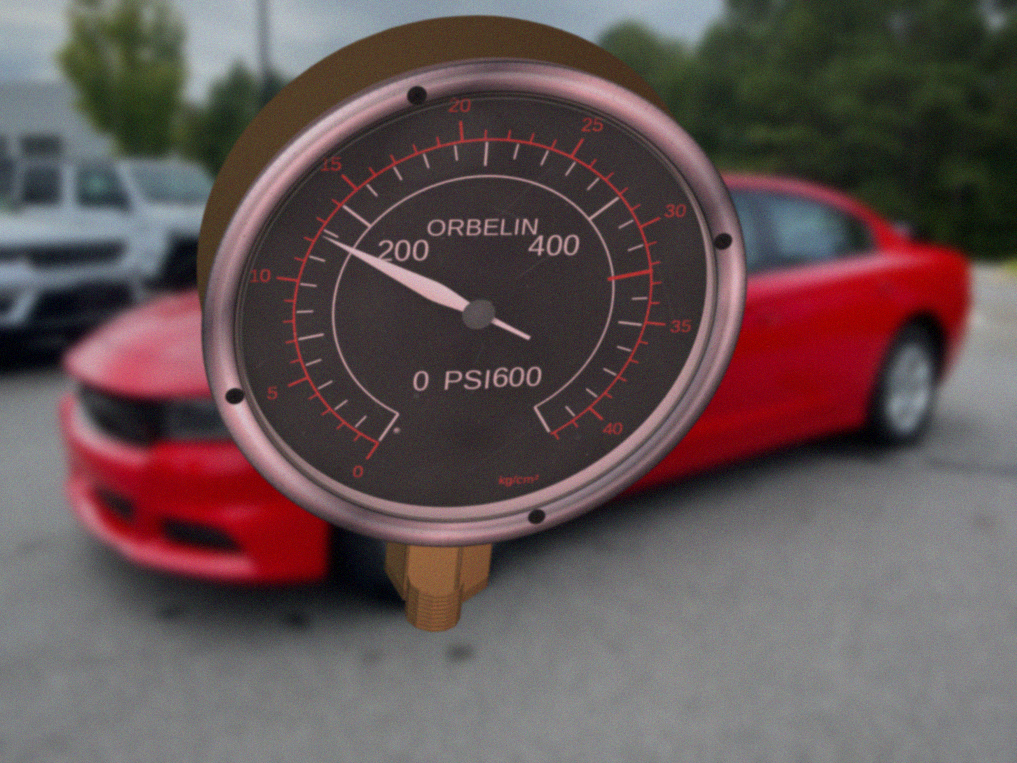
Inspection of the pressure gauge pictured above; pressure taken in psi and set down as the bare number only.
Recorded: 180
